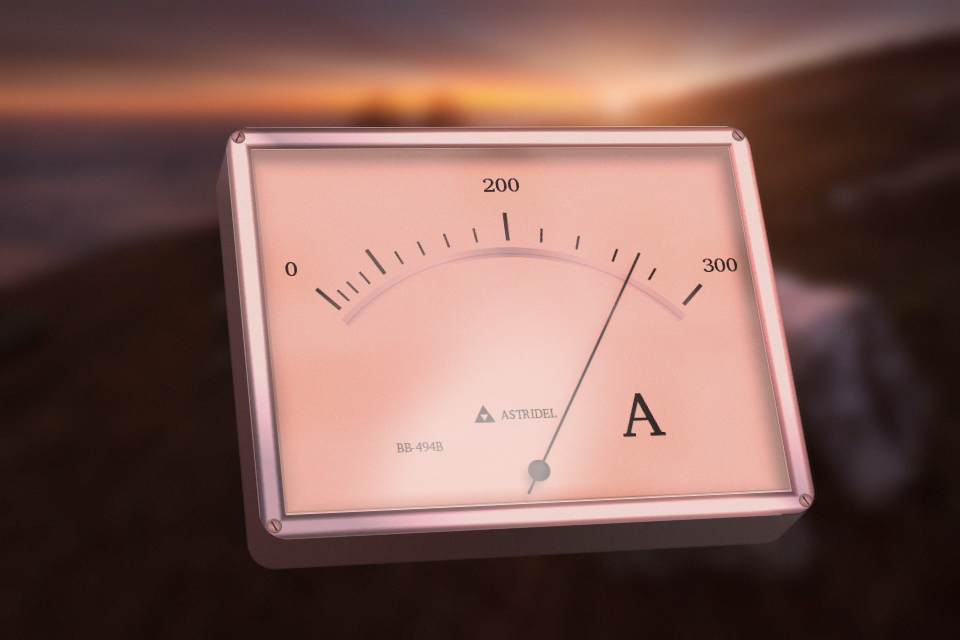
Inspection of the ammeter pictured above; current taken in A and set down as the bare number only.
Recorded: 270
